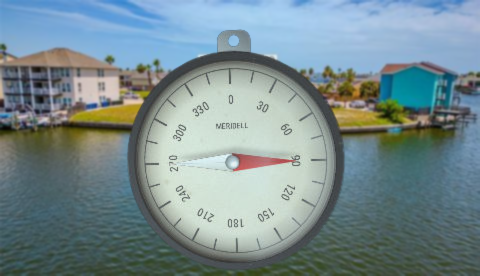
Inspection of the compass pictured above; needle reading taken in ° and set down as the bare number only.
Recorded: 90
